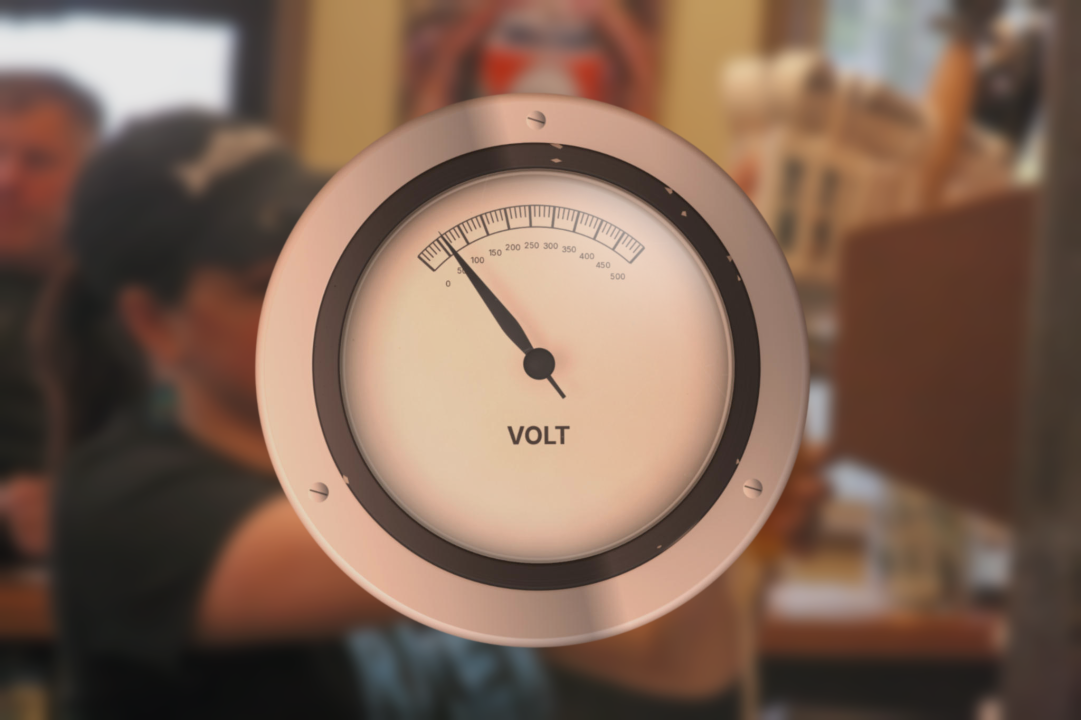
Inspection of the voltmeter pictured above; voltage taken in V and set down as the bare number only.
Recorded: 60
